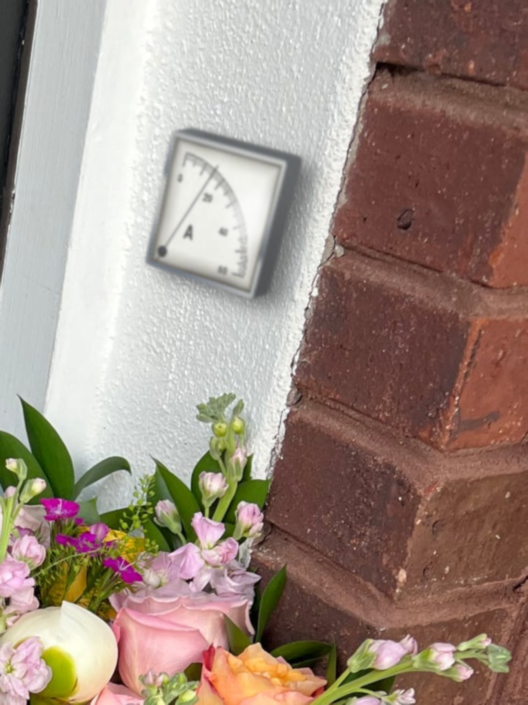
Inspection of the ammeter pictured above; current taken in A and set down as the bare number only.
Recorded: 15
